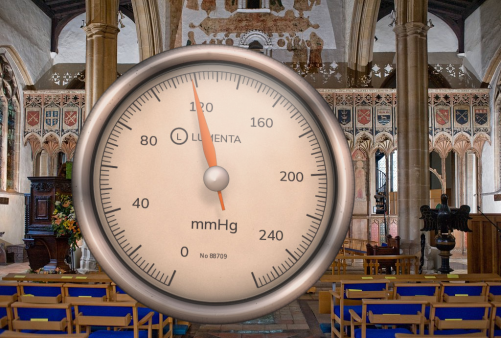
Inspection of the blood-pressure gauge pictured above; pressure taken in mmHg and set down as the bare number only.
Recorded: 118
